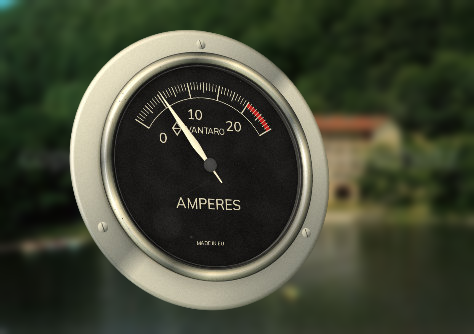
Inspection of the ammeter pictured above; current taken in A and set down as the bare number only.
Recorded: 5
